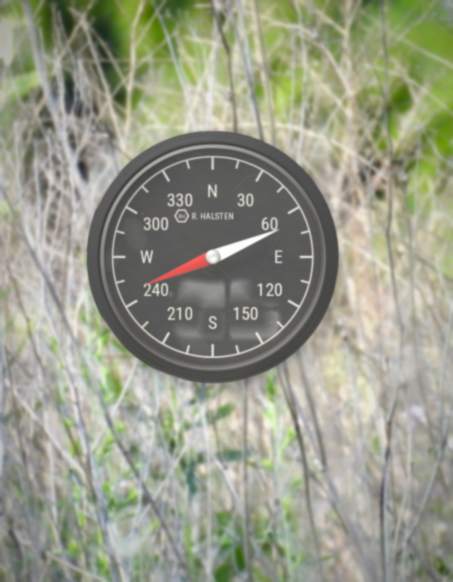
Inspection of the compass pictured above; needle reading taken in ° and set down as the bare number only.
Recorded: 247.5
